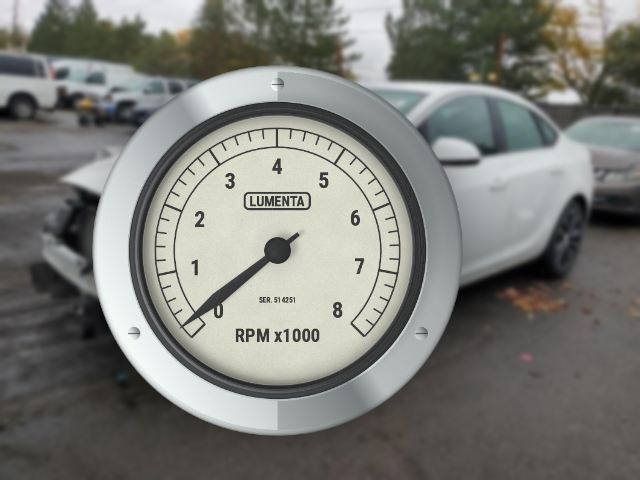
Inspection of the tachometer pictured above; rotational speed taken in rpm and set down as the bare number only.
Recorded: 200
